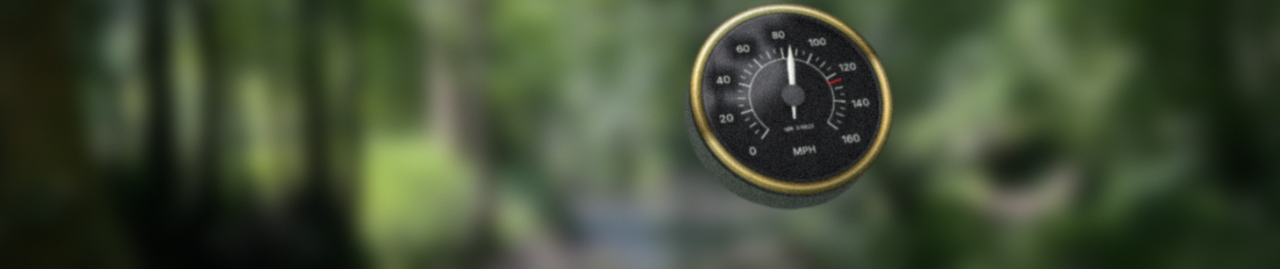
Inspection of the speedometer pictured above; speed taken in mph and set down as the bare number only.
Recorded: 85
